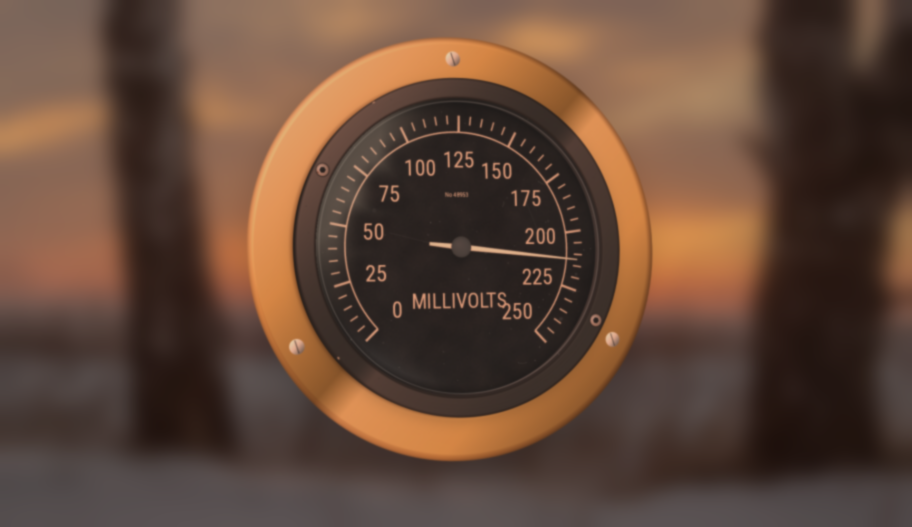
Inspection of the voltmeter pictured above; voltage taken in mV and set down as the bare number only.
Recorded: 212.5
